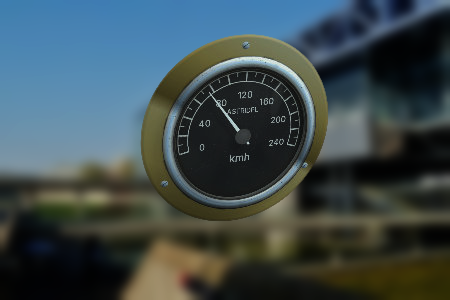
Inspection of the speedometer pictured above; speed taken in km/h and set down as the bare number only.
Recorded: 75
